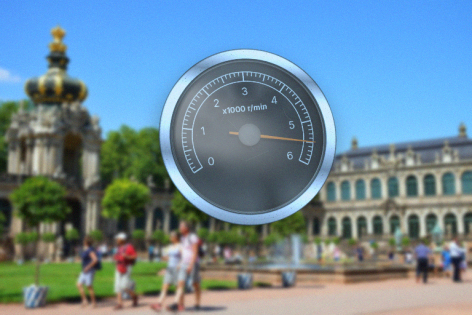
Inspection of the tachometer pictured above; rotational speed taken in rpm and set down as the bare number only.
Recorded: 5500
